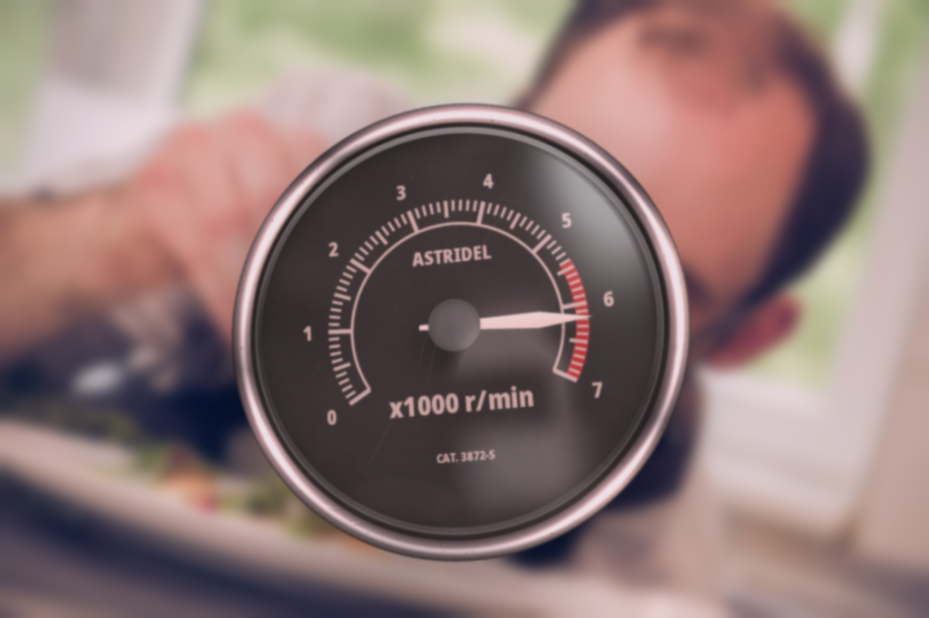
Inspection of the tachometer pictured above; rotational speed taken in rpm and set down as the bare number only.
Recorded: 6200
